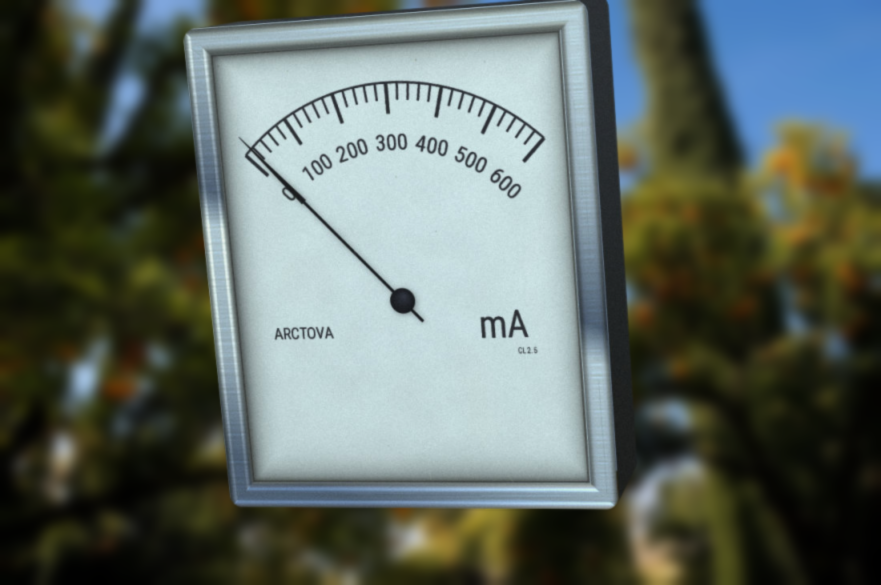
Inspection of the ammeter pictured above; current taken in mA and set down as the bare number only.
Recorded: 20
